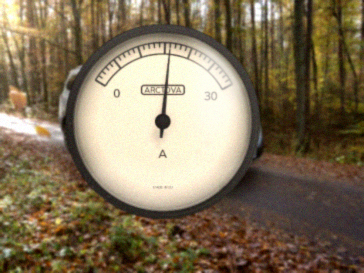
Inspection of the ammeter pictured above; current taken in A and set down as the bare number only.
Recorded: 16
